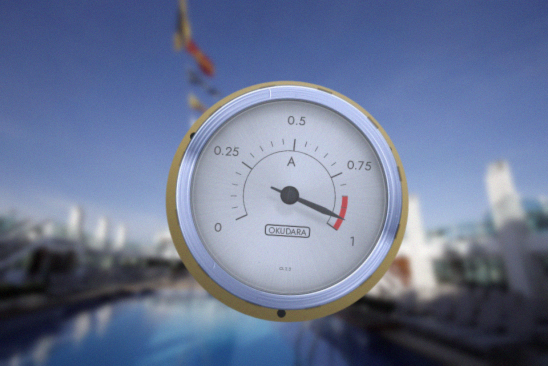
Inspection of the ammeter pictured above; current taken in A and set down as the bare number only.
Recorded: 0.95
